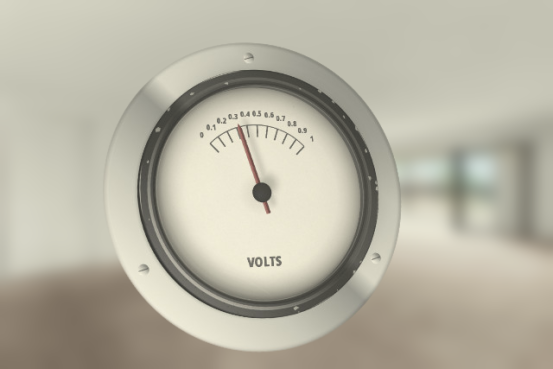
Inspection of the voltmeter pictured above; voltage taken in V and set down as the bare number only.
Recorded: 0.3
